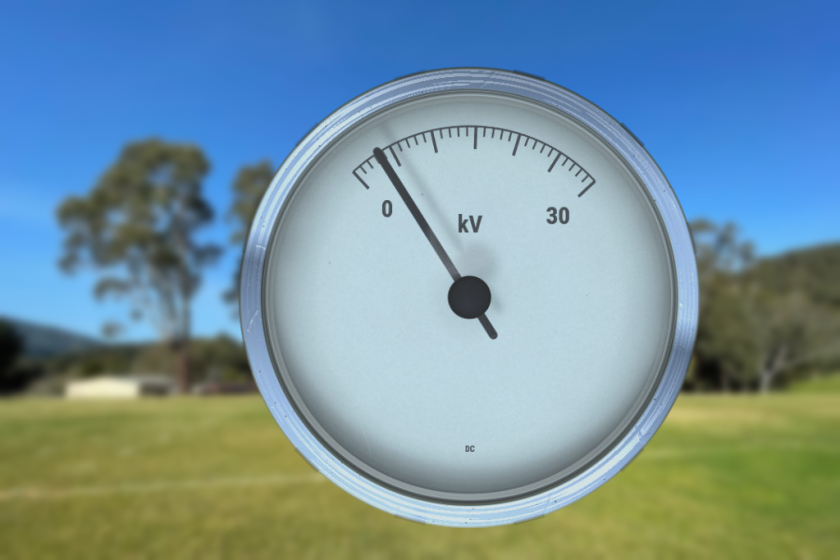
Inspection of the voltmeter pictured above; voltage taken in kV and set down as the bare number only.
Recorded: 3.5
